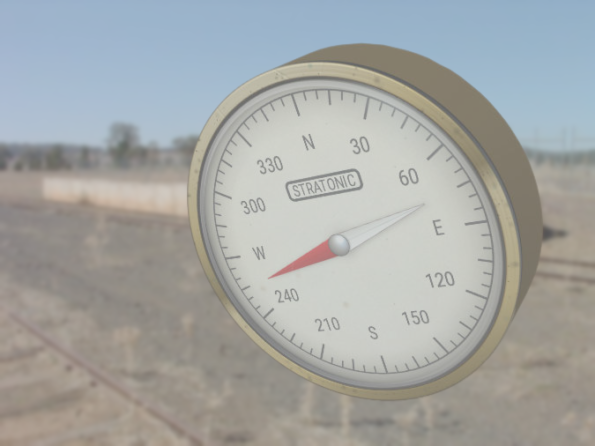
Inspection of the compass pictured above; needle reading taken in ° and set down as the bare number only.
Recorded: 255
